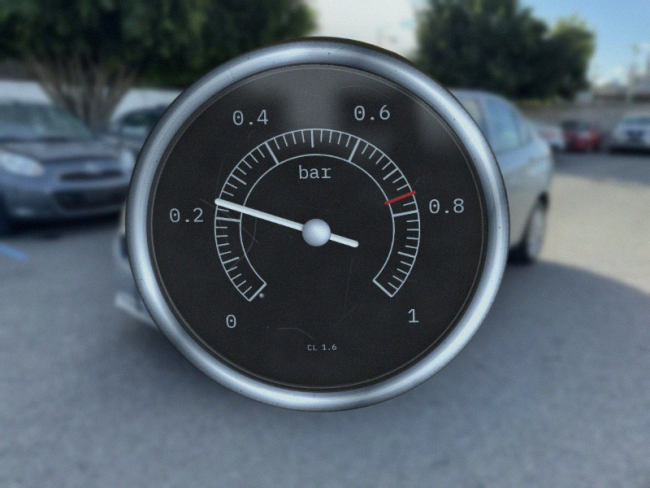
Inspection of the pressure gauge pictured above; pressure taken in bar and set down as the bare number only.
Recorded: 0.24
